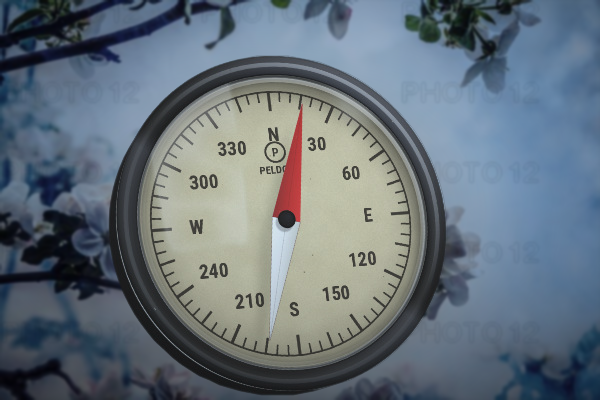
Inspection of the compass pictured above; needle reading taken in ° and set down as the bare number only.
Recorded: 15
